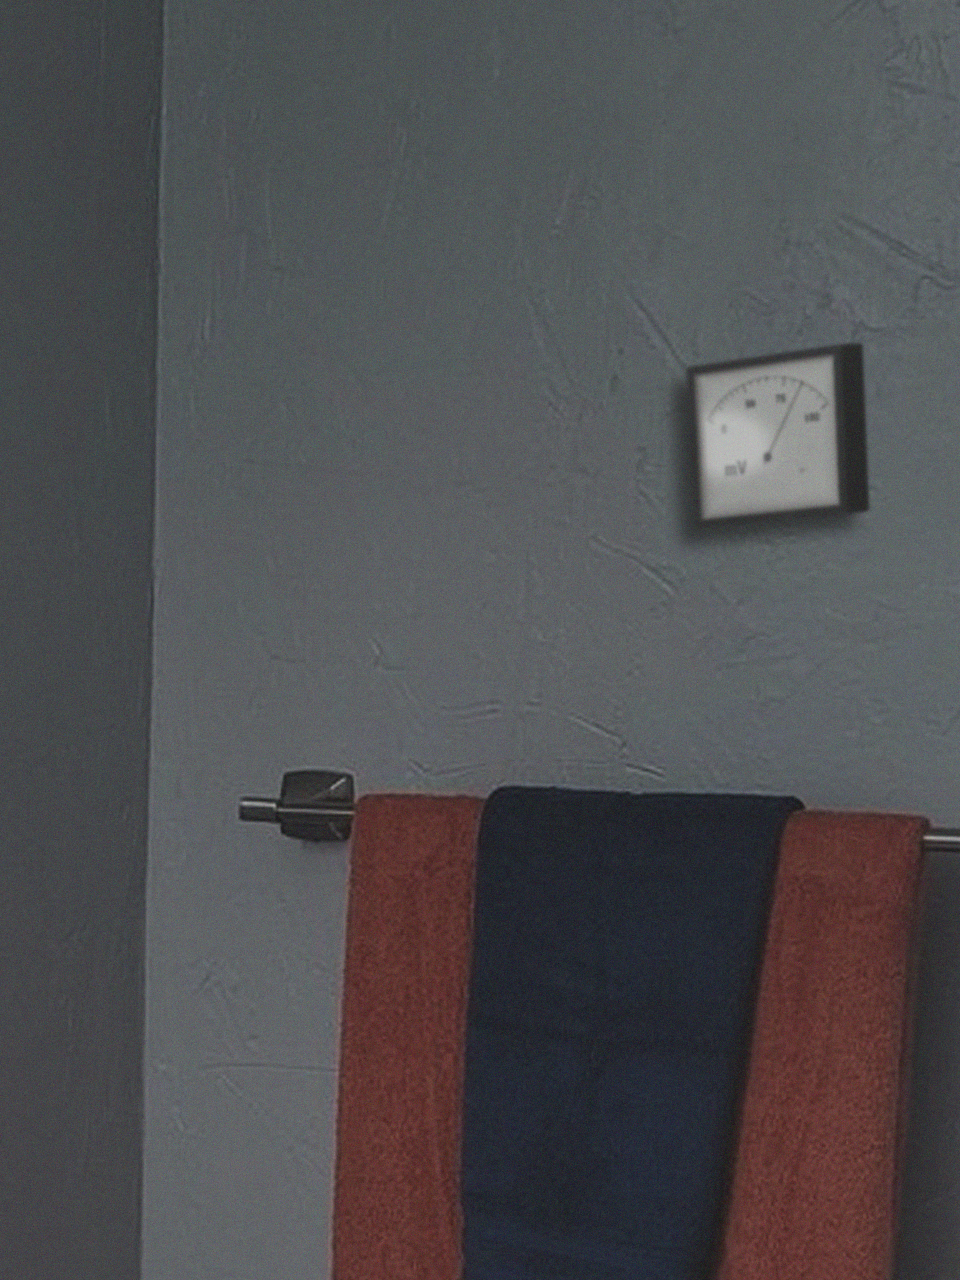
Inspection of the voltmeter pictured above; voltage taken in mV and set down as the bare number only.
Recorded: 85
